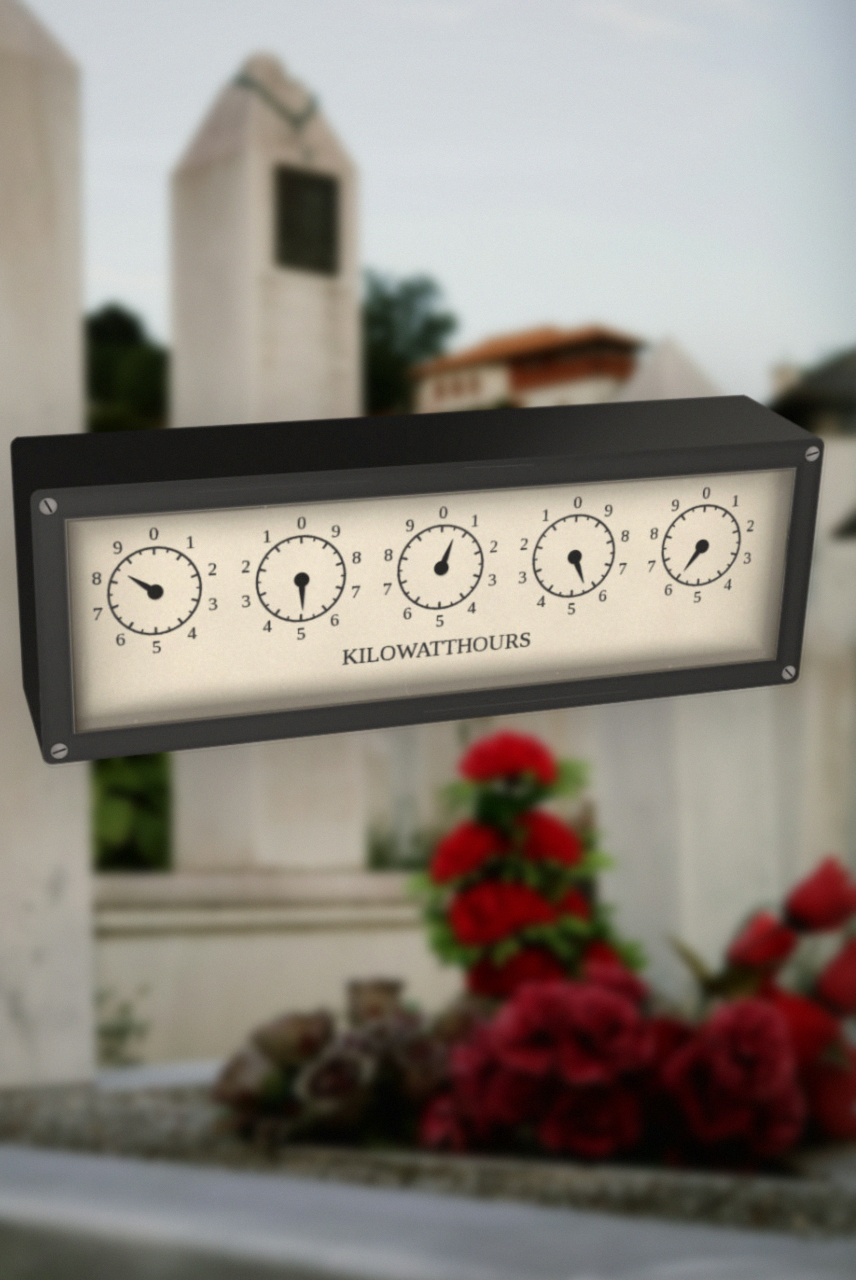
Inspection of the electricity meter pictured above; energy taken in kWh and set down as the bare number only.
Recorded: 85056
